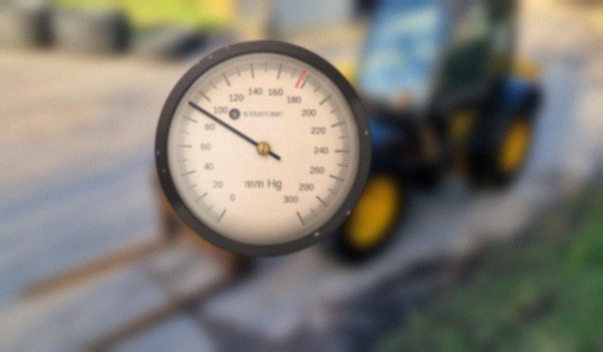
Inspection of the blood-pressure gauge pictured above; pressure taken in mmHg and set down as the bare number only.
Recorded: 90
